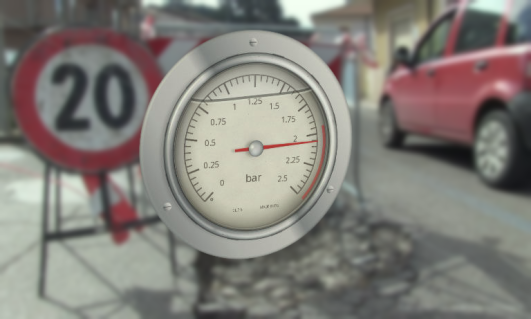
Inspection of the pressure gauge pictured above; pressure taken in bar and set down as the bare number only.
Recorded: 2.05
